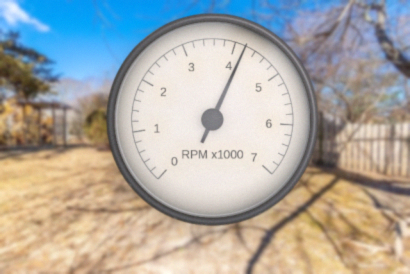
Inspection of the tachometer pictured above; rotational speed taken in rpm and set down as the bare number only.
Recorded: 4200
